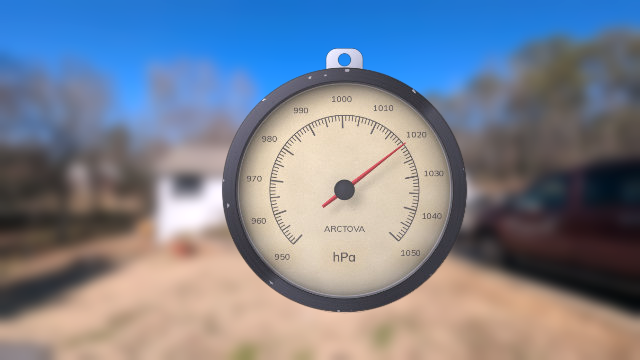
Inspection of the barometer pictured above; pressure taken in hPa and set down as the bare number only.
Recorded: 1020
